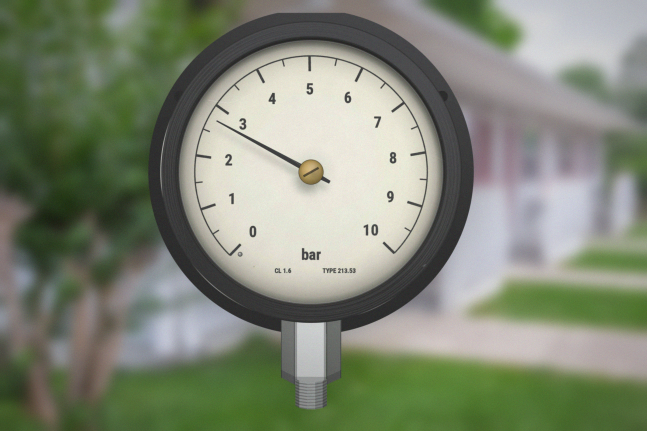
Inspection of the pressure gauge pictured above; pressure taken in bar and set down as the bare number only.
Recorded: 2.75
